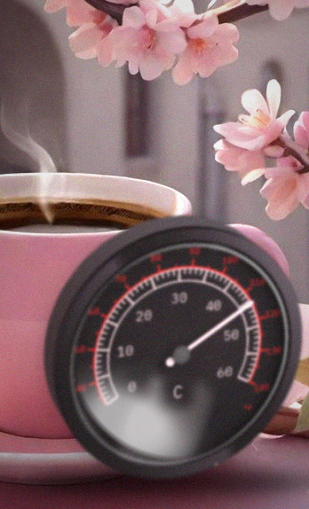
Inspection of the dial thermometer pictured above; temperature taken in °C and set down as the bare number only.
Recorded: 45
